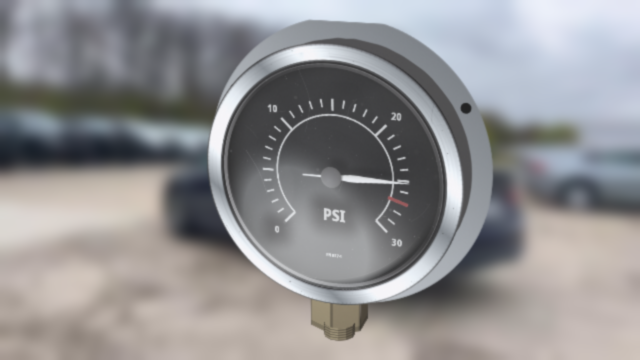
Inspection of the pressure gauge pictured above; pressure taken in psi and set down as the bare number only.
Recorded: 25
